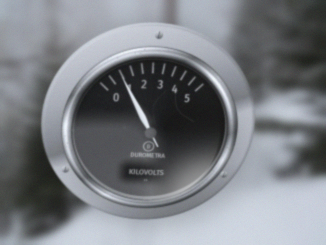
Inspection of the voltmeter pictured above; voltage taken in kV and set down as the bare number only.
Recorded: 1
